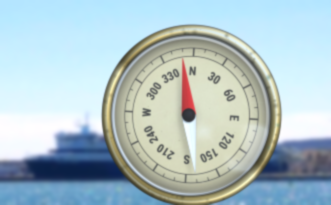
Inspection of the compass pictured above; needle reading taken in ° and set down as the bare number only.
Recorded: 350
